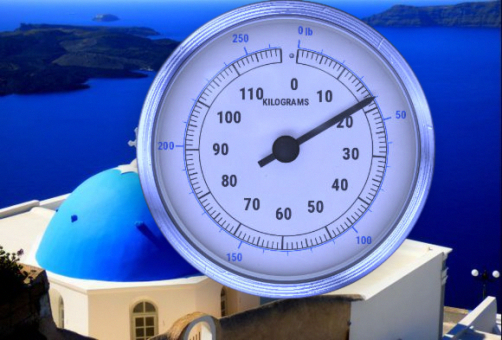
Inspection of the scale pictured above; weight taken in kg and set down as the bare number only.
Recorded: 18
